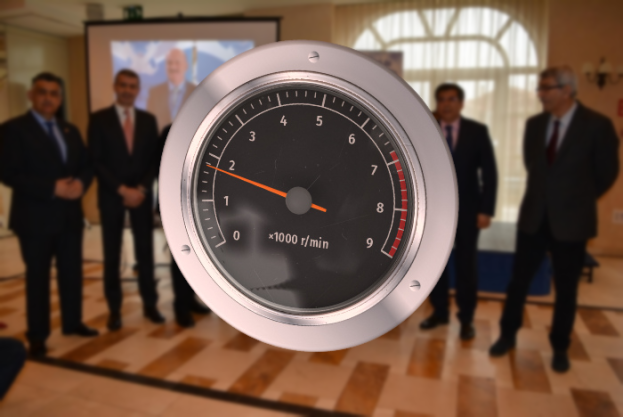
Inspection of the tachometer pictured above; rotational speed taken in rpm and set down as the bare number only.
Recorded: 1800
